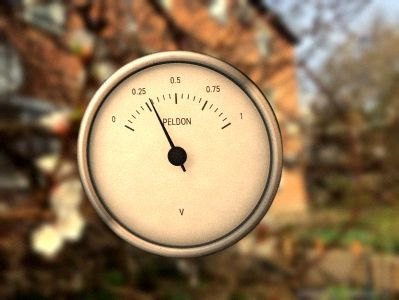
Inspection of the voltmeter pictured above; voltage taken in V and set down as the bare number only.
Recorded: 0.3
